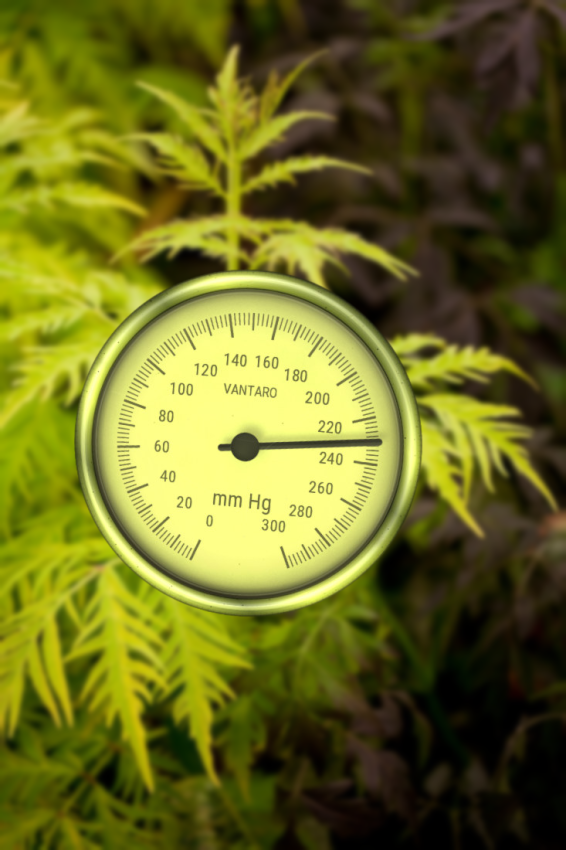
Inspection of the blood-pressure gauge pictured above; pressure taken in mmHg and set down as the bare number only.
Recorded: 230
